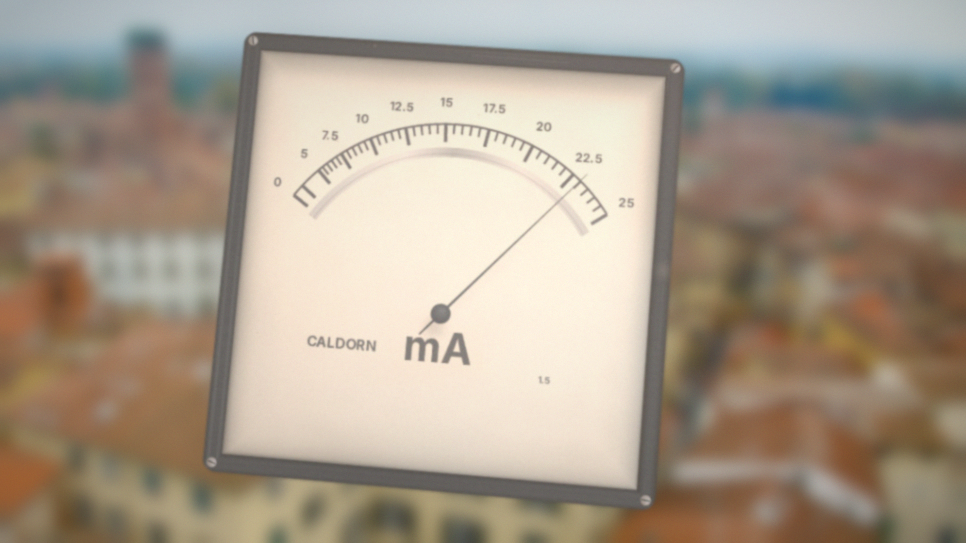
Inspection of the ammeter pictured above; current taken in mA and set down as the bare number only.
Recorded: 23
